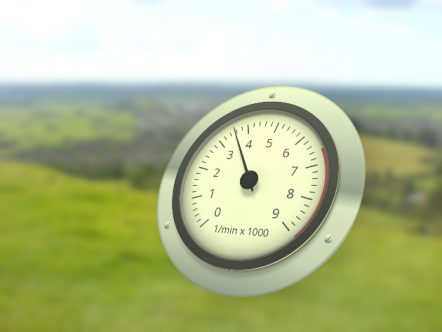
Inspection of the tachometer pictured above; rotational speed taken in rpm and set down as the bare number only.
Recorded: 3600
